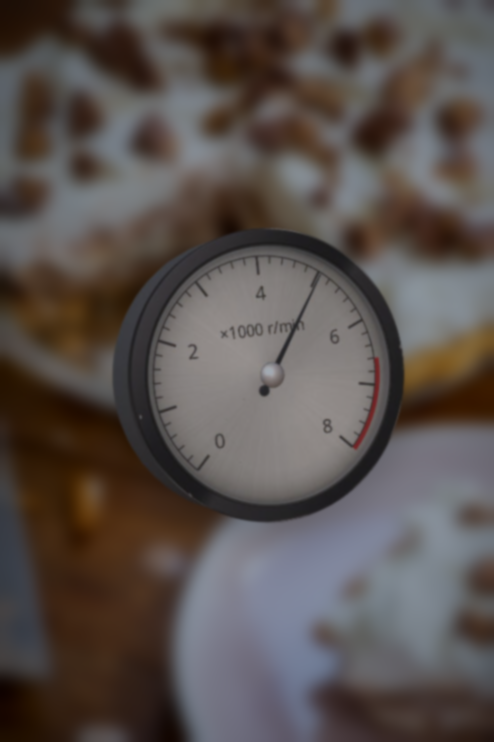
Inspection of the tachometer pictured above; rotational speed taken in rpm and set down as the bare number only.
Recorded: 5000
